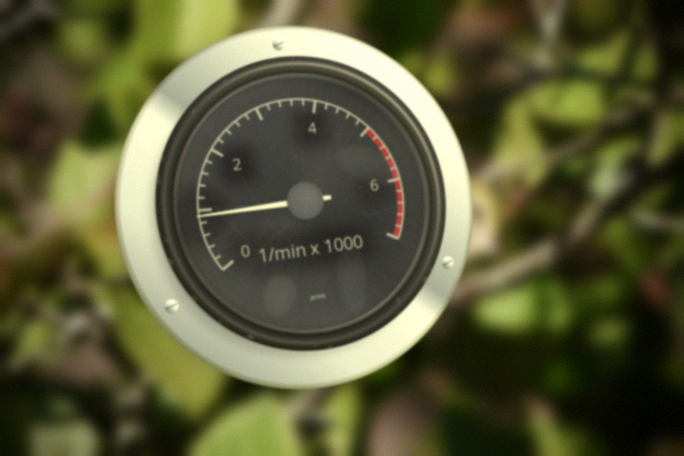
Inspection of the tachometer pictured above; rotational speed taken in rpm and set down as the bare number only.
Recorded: 900
